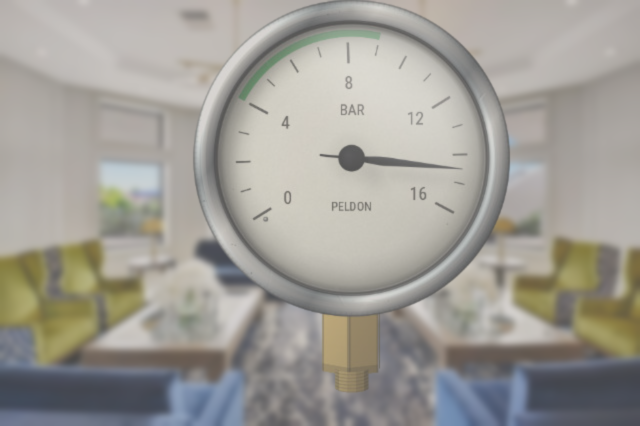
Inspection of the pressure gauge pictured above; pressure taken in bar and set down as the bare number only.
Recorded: 14.5
